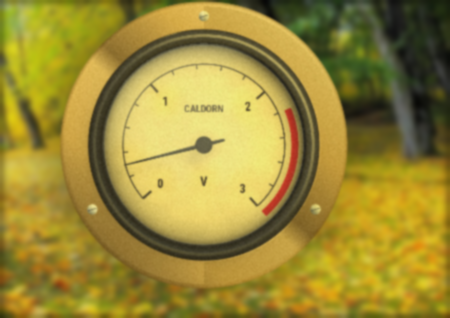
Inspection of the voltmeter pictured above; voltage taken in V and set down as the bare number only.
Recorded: 0.3
